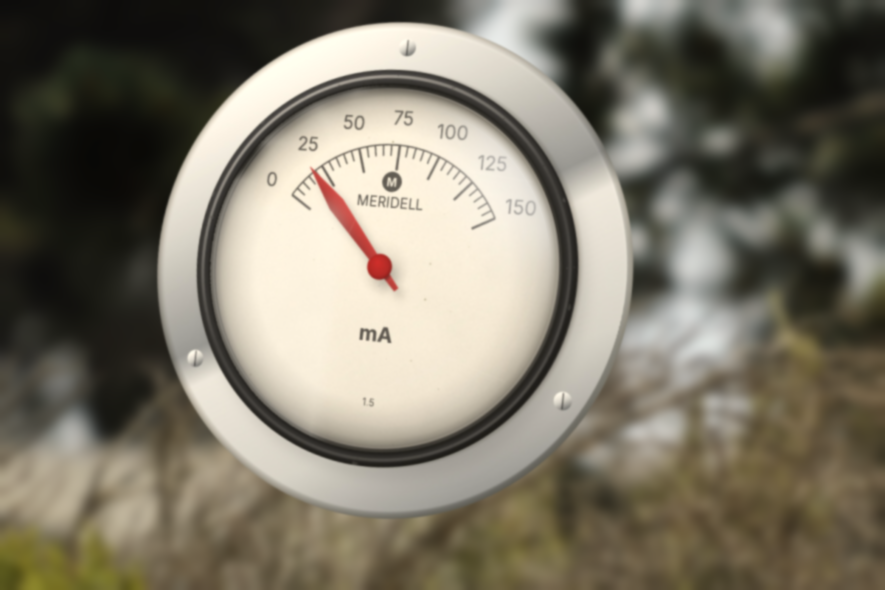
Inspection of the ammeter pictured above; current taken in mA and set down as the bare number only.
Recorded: 20
